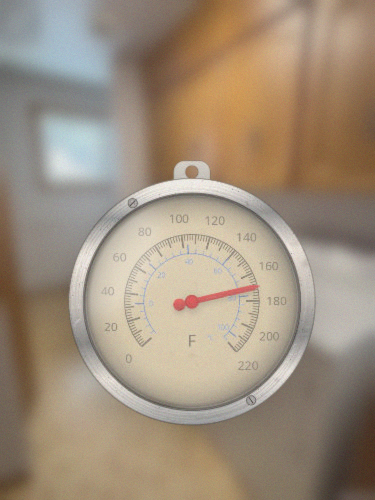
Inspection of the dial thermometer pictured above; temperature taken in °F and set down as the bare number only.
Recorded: 170
